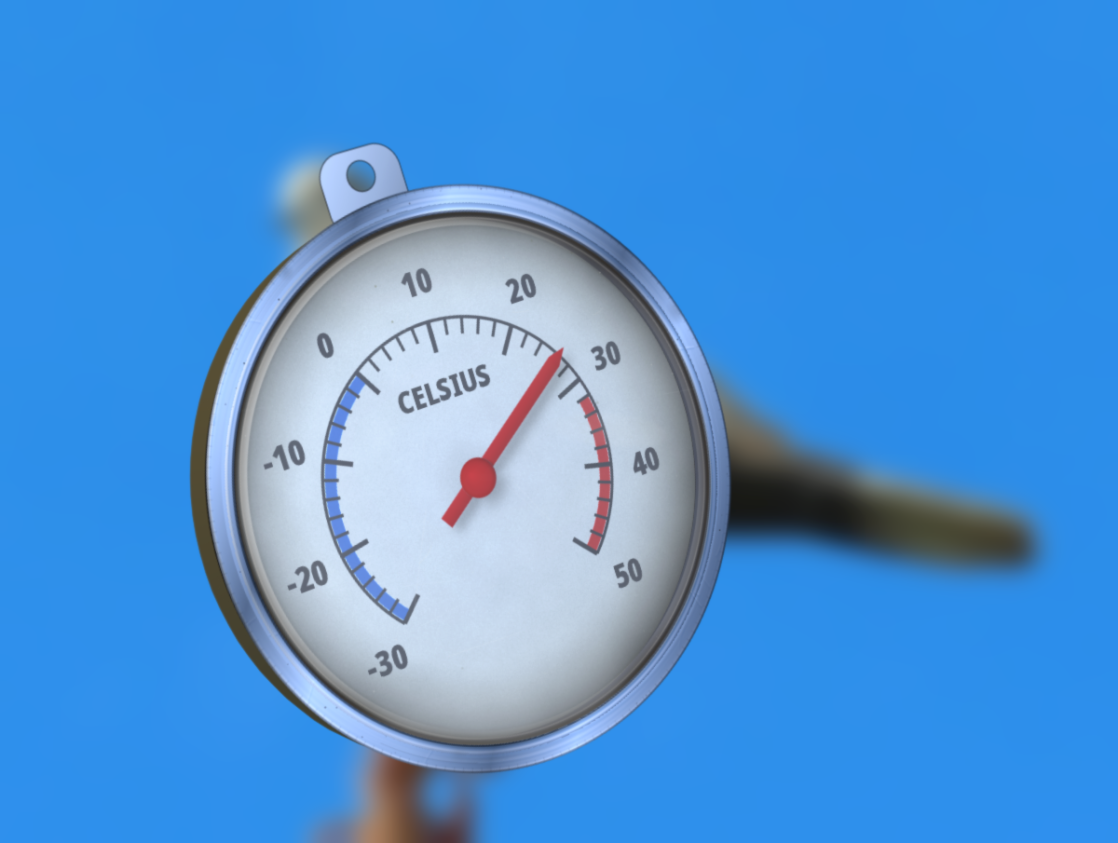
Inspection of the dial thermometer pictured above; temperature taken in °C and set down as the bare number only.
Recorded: 26
